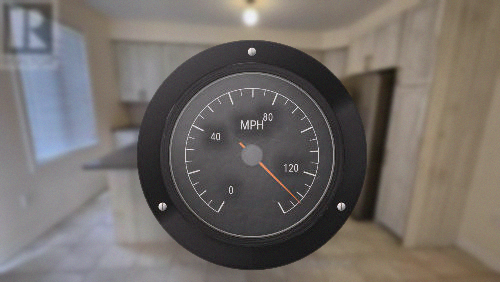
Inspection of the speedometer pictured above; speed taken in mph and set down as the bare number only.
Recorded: 132.5
